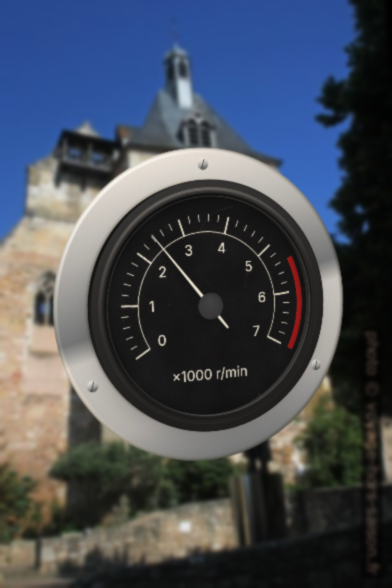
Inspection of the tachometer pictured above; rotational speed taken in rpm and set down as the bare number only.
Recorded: 2400
